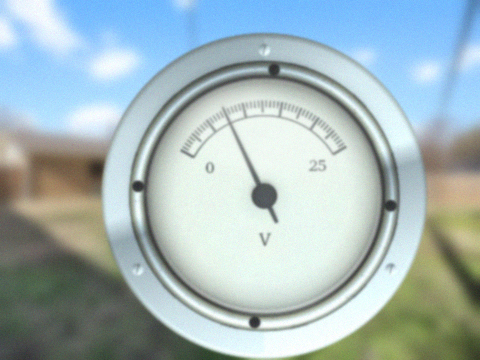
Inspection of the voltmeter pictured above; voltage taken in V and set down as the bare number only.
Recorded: 7.5
